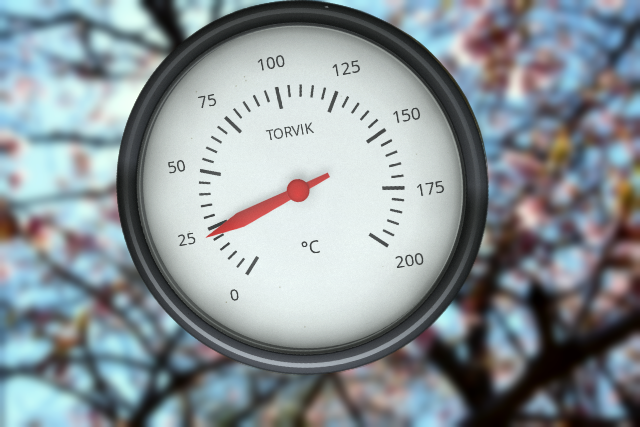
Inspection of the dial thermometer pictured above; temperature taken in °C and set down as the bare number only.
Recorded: 22.5
